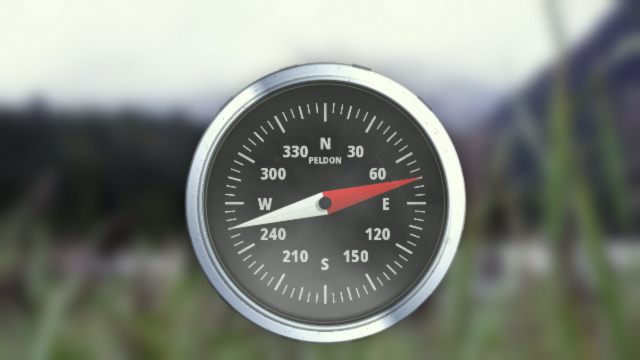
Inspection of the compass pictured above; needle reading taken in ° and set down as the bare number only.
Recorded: 75
